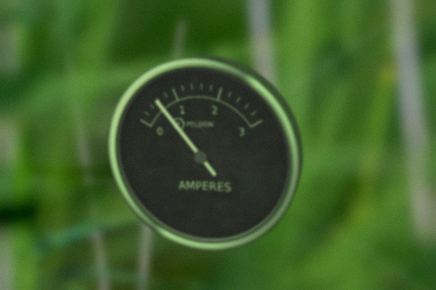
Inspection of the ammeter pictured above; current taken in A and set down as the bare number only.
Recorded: 0.6
